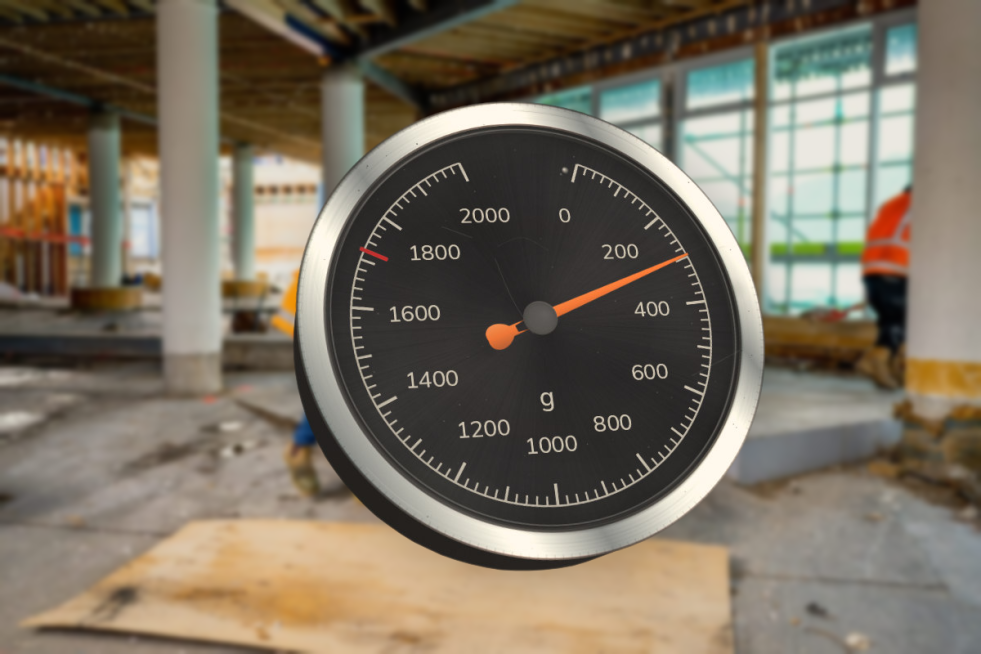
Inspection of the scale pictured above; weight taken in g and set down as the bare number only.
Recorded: 300
